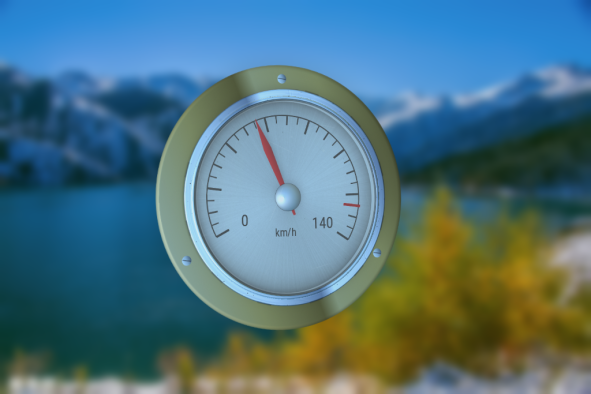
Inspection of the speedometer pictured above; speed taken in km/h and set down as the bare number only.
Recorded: 55
